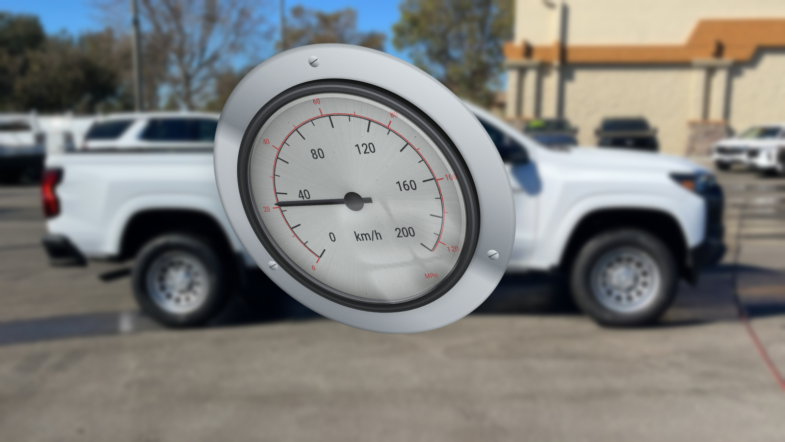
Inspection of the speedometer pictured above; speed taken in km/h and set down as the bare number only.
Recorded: 35
